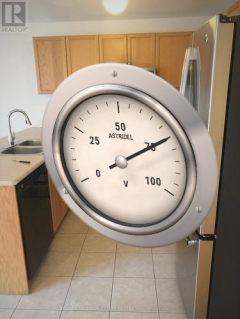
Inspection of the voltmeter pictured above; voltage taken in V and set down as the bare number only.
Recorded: 75
